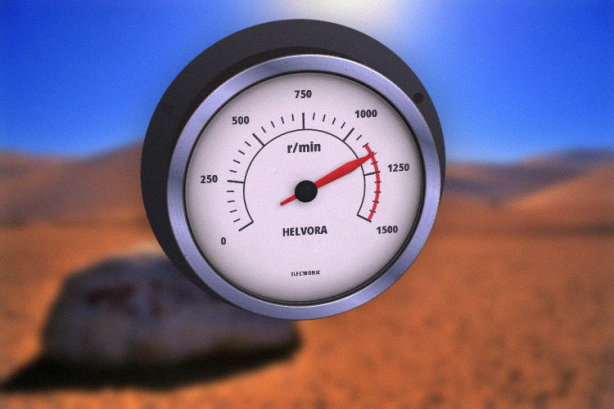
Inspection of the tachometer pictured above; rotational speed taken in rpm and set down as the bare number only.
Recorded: 1150
